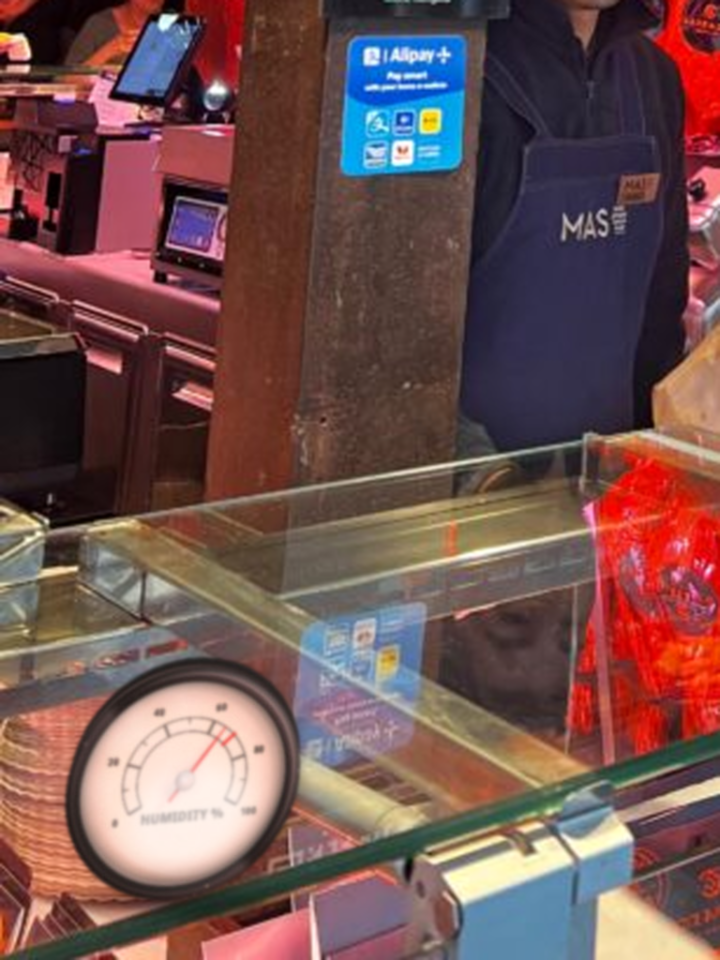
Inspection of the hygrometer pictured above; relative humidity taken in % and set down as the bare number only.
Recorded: 65
